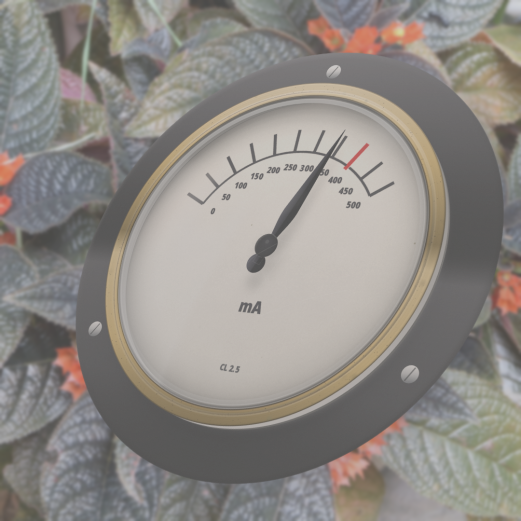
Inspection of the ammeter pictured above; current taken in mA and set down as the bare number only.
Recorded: 350
